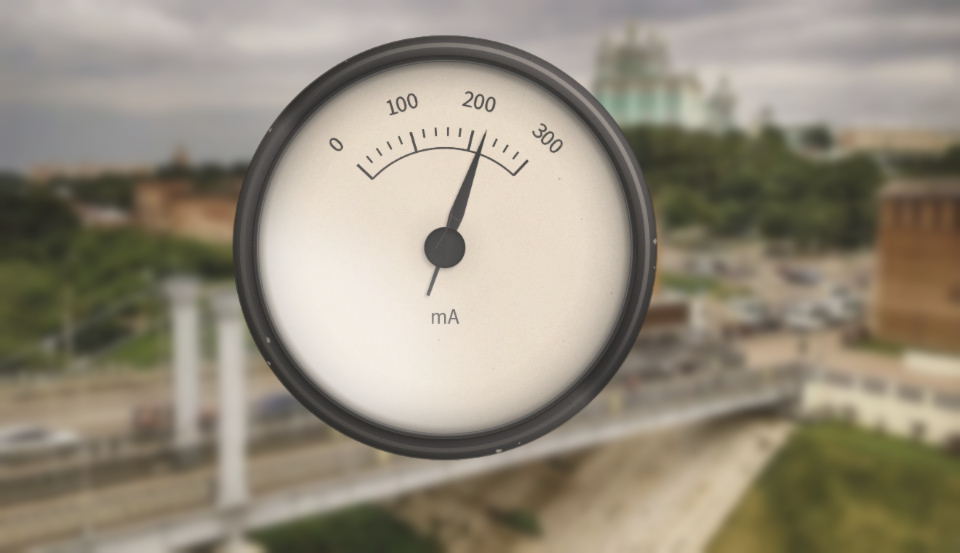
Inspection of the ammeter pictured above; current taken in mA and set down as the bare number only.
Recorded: 220
